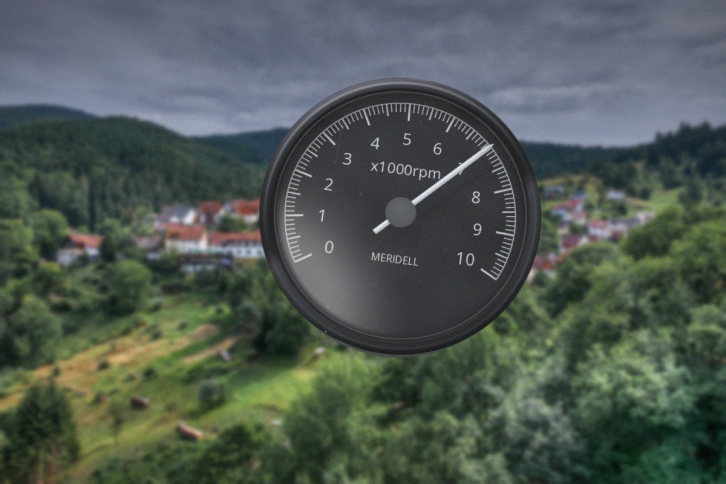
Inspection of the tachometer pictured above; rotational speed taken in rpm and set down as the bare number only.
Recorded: 7000
